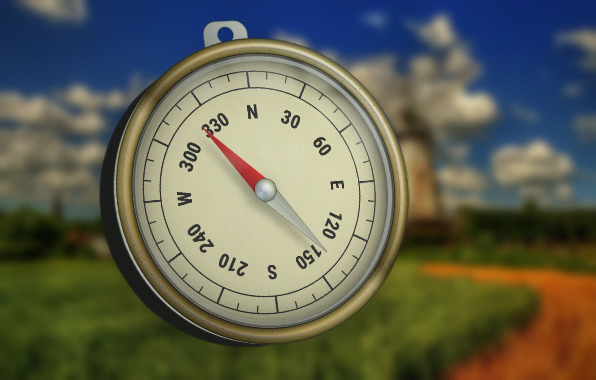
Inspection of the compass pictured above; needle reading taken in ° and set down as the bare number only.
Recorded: 320
